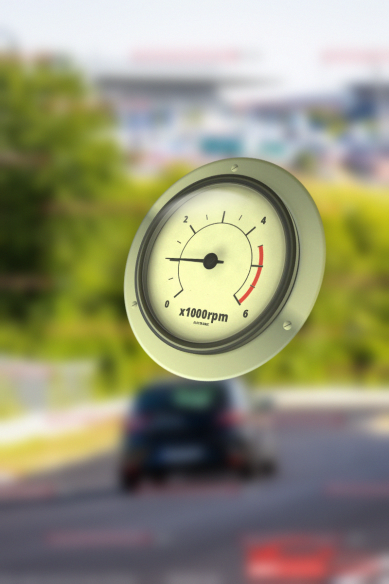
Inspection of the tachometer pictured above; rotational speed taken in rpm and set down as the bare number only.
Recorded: 1000
